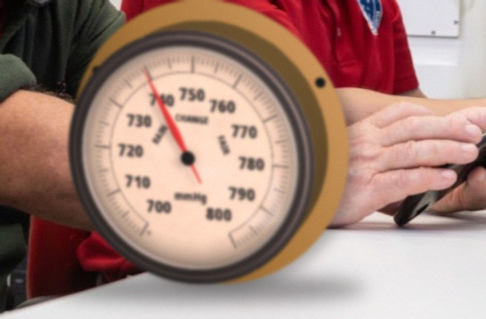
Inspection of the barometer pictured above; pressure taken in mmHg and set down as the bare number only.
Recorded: 740
